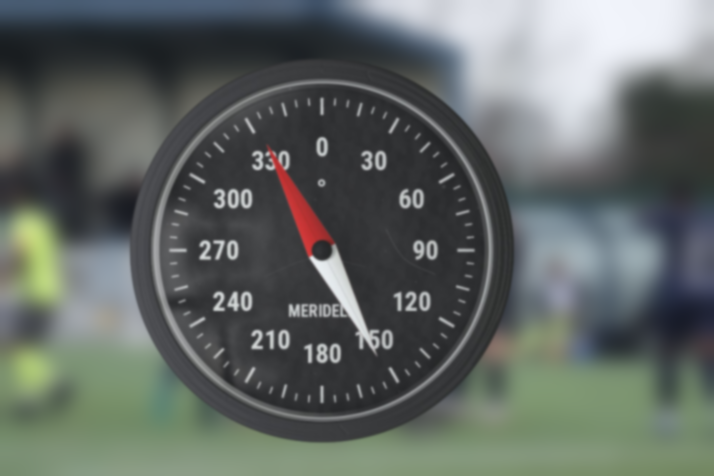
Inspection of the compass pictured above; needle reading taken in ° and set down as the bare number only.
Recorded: 332.5
